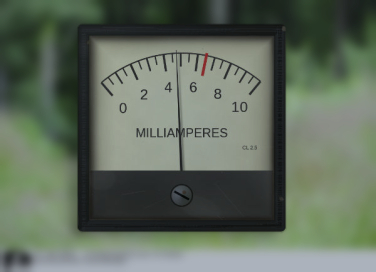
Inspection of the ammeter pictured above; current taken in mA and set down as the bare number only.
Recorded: 4.75
